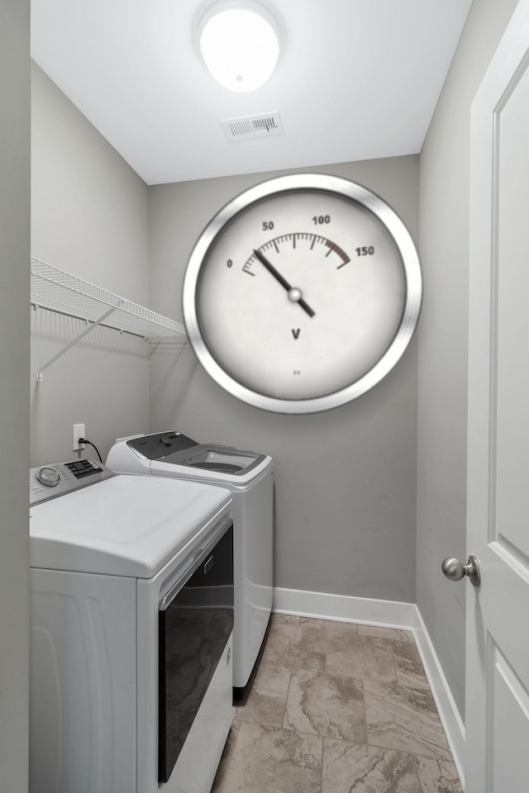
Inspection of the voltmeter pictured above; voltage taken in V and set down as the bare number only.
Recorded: 25
